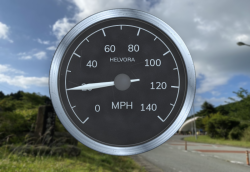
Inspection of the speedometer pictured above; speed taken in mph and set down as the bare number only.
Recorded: 20
